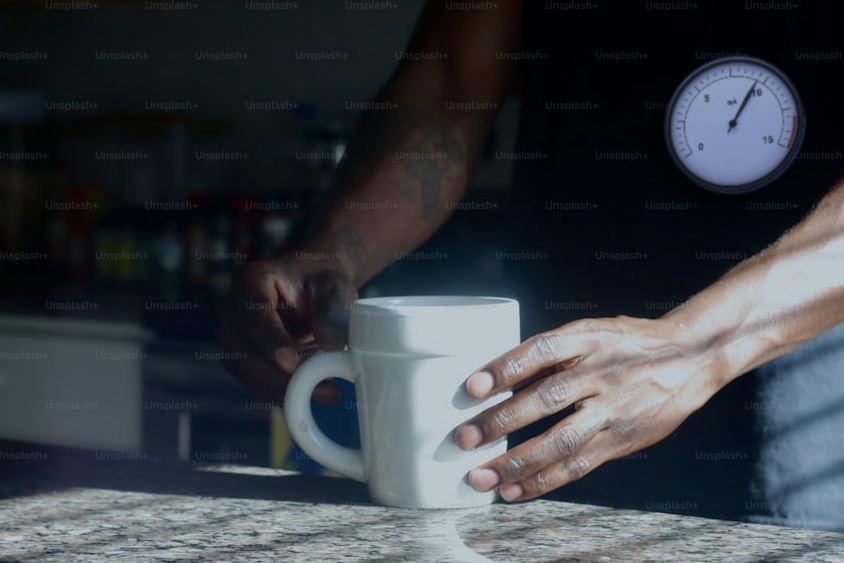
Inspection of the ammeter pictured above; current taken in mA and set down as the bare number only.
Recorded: 9.5
